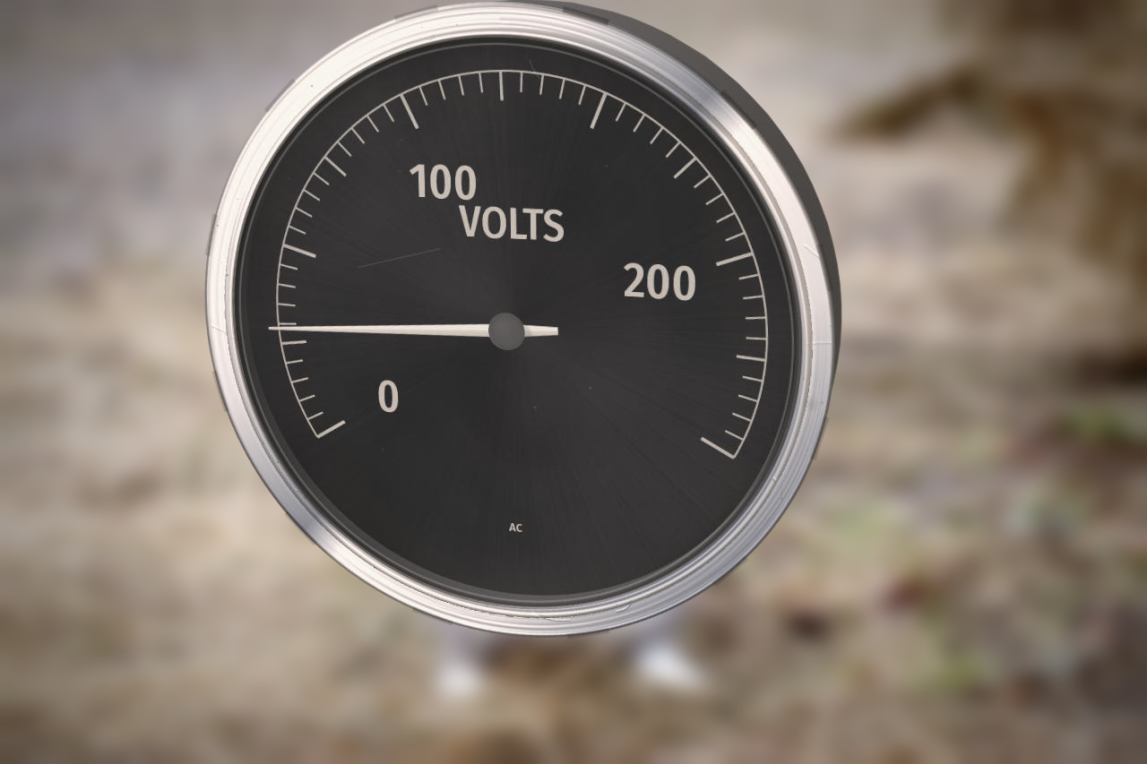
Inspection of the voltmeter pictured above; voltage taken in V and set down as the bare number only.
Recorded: 30
